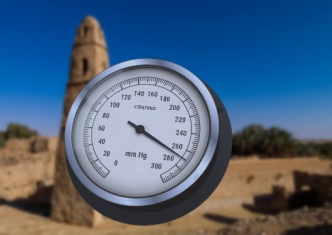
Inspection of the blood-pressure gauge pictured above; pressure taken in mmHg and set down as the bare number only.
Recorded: 270
